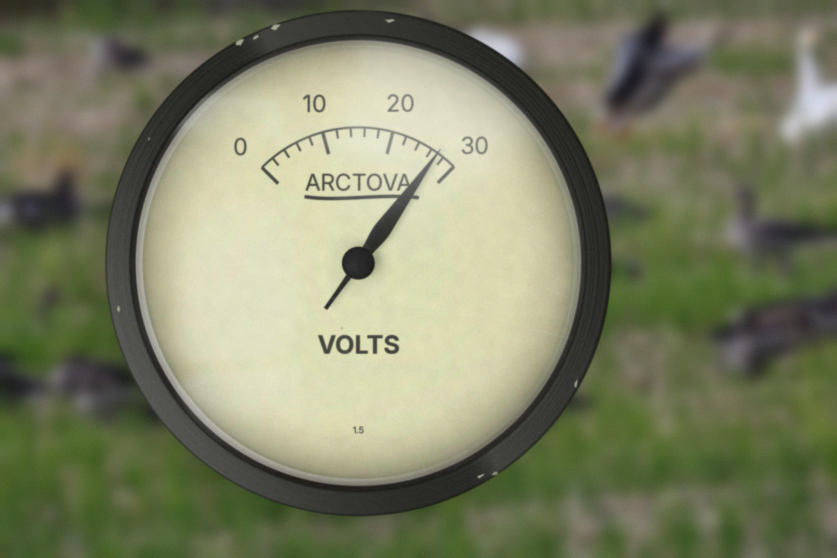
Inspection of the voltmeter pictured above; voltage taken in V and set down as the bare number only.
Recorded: 27
